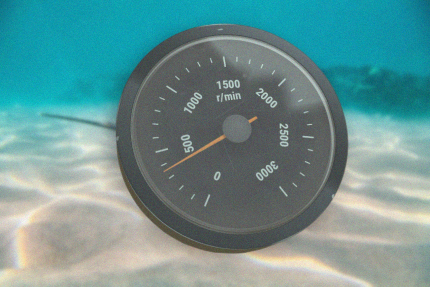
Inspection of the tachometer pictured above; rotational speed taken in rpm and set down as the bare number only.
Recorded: 350
